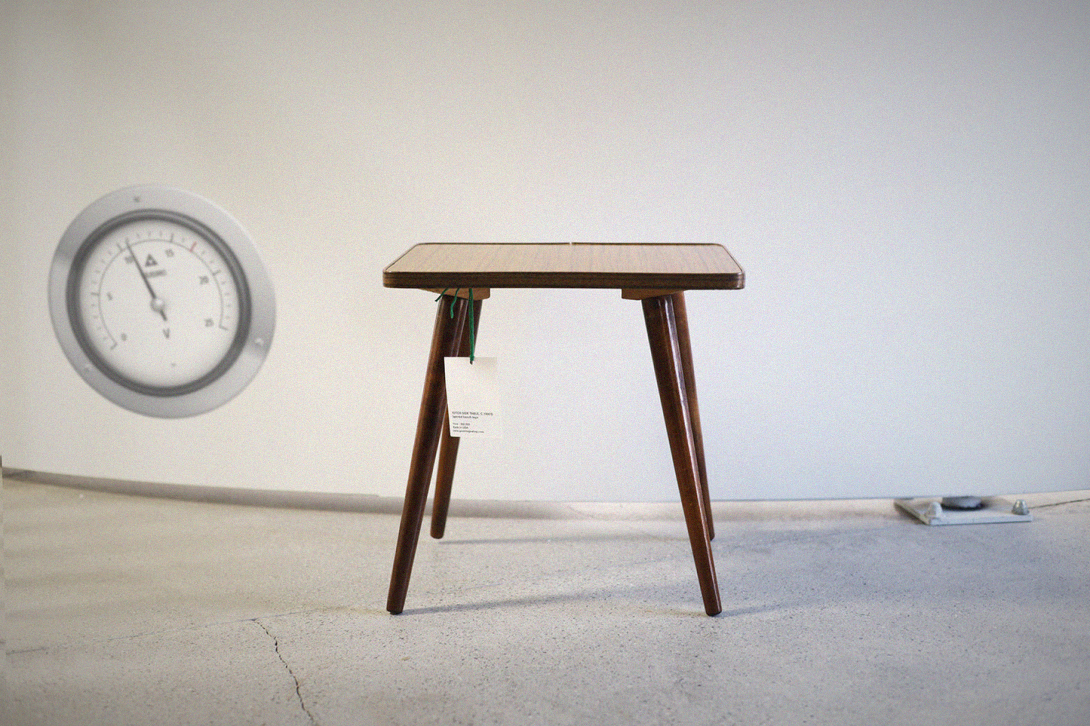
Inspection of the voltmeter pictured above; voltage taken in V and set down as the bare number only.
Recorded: 11
